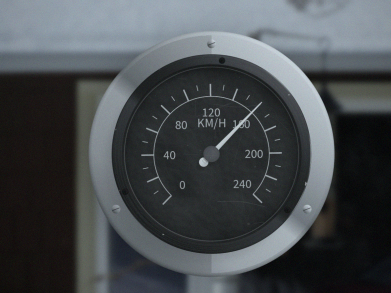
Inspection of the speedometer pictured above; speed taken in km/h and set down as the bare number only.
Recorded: 160
